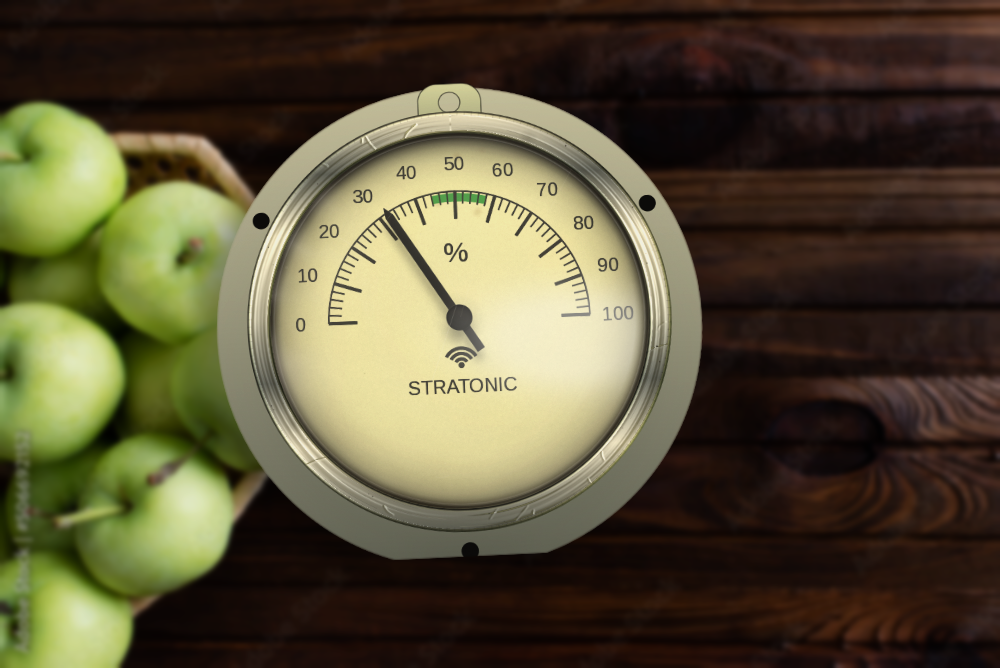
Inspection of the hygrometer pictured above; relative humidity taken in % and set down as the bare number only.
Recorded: 32
